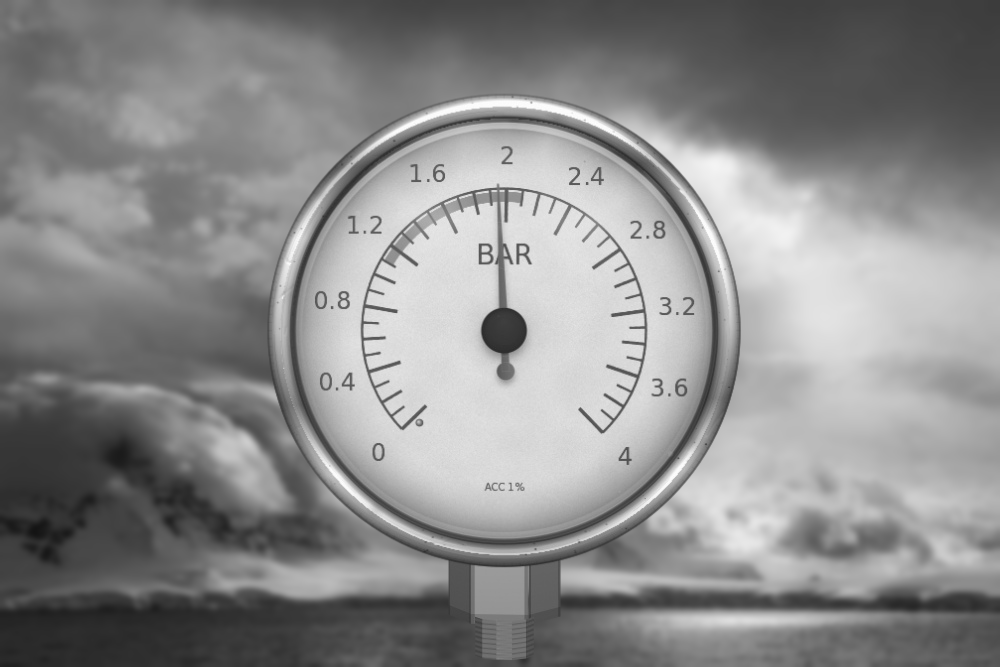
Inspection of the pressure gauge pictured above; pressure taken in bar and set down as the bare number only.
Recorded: 1.95
